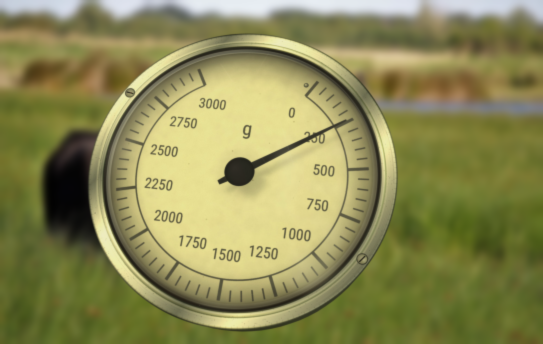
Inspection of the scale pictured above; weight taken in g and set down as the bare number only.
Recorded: 250
